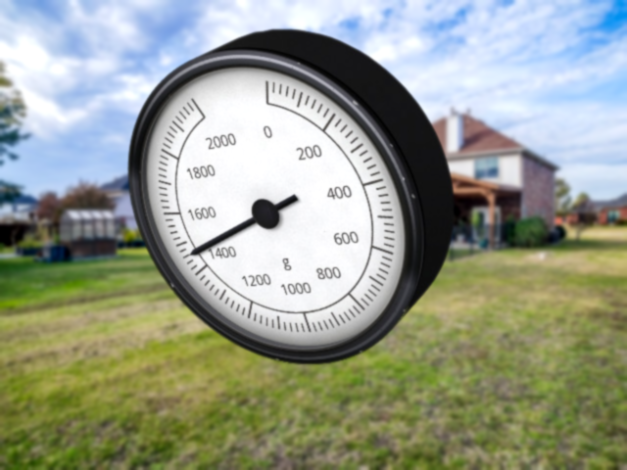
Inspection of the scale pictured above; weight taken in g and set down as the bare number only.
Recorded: 1460
